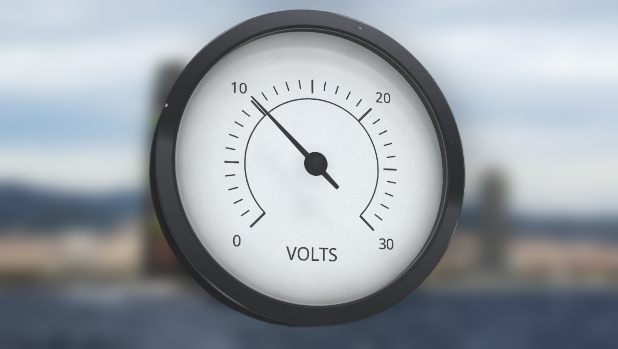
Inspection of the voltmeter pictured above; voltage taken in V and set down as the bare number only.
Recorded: 10
